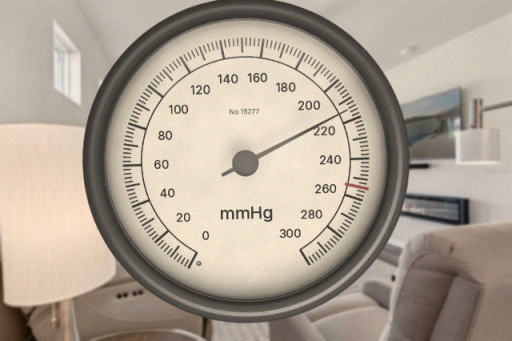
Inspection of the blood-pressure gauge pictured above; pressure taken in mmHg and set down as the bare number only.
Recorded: 214
